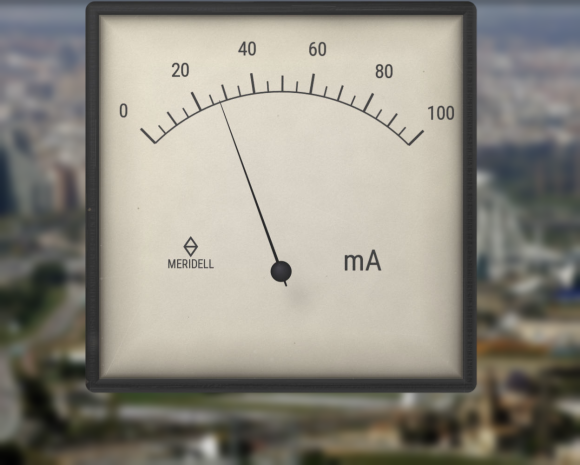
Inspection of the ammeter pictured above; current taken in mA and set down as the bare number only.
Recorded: 27.5
